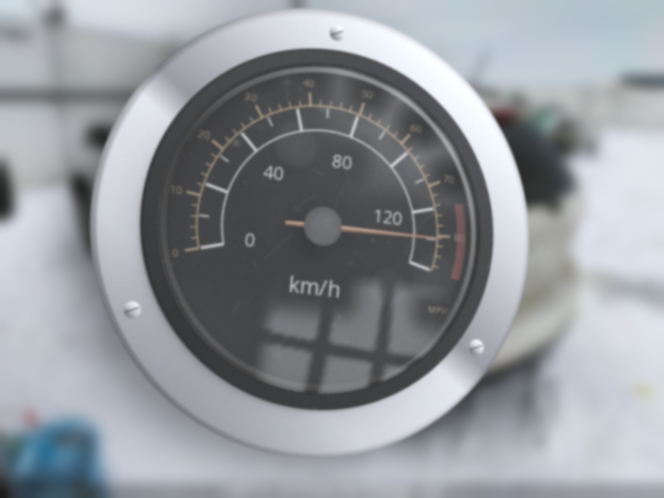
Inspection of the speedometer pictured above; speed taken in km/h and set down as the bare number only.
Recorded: 130
